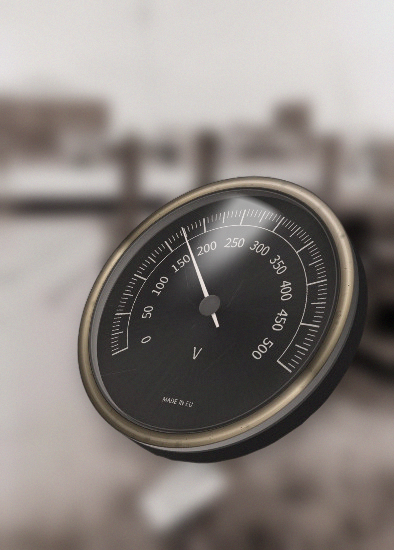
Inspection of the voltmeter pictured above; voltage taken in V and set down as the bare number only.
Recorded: 175
